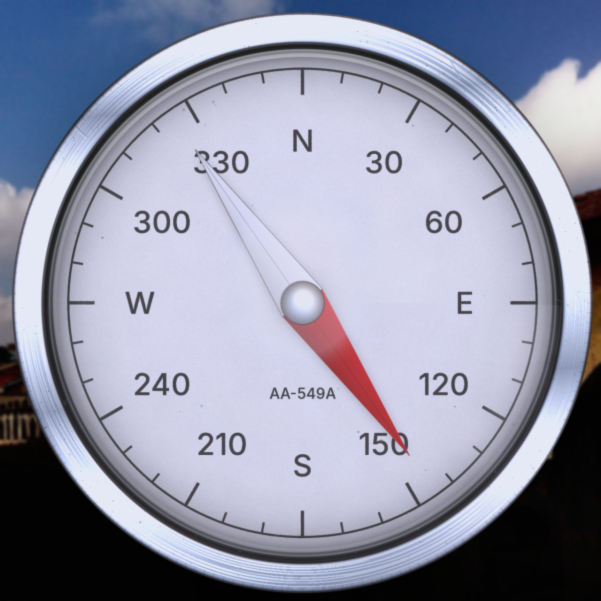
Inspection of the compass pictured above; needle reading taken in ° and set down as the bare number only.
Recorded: 145
